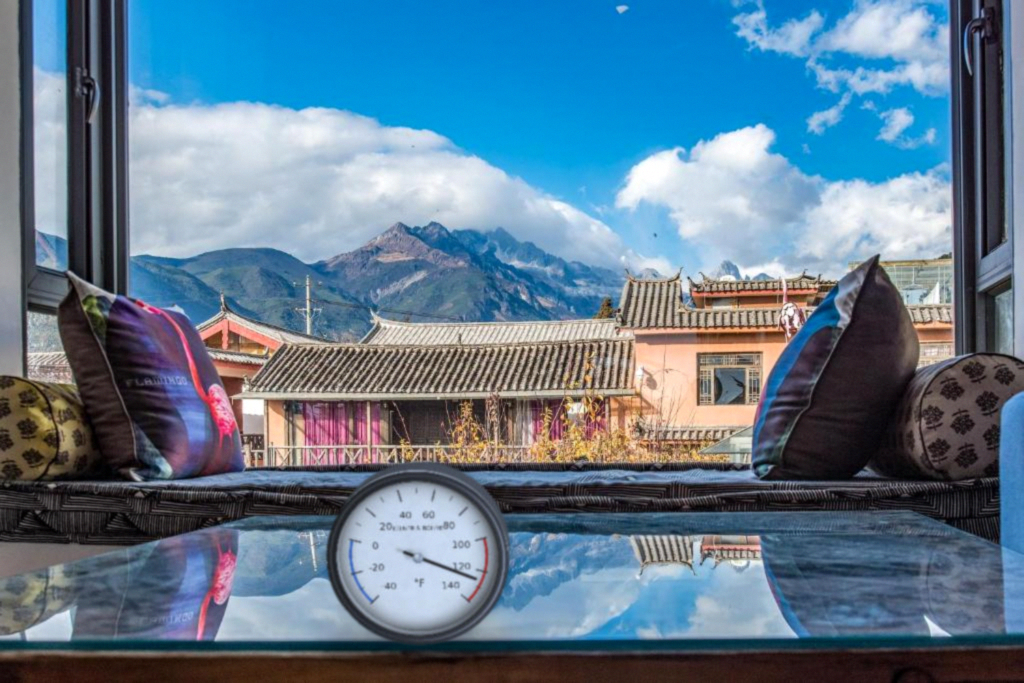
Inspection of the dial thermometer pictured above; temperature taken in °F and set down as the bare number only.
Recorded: 125
